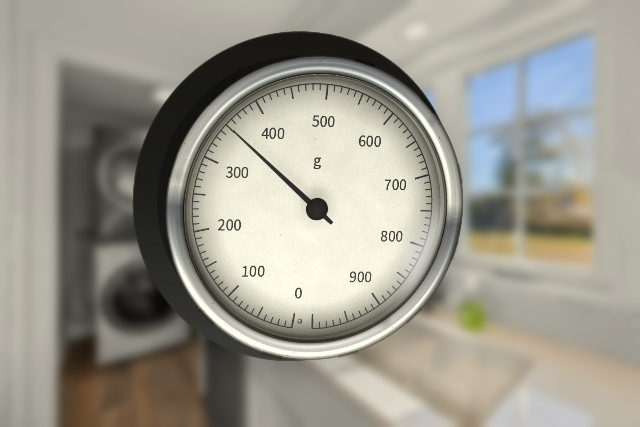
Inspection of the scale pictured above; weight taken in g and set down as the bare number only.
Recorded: 350
